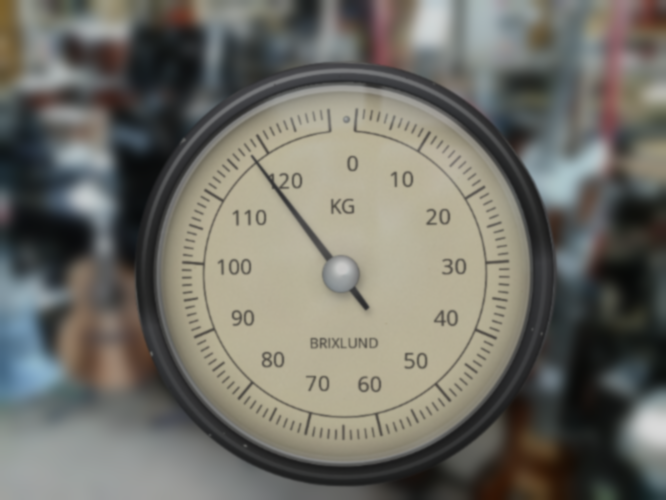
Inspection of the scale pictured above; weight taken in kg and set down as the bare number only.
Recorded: 118
